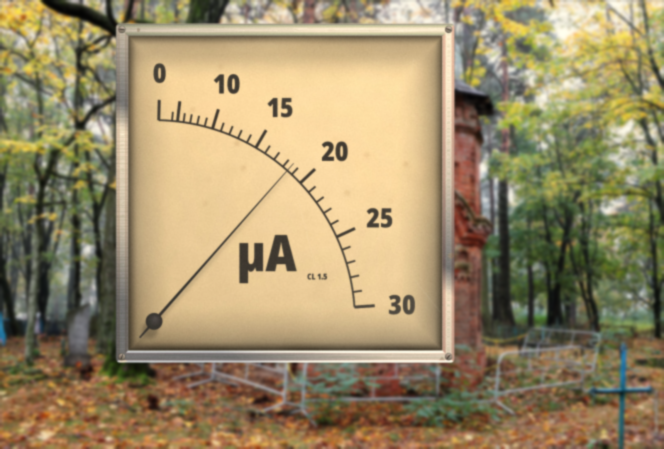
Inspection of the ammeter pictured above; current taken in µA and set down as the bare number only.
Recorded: 18.5
